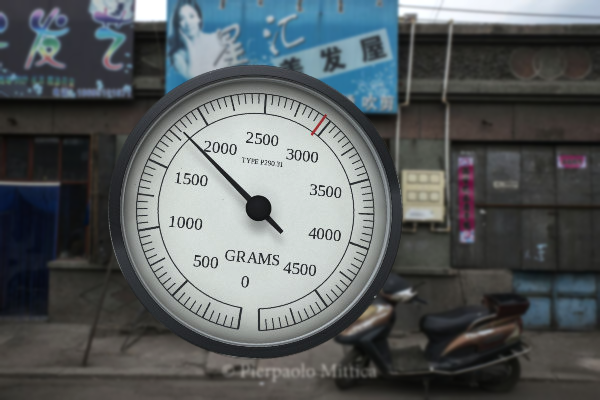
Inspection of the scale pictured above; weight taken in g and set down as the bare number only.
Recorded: 1800
